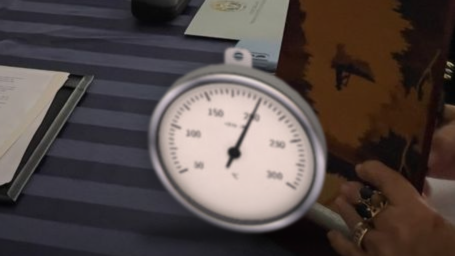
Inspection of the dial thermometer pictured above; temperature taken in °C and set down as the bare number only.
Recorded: 200
